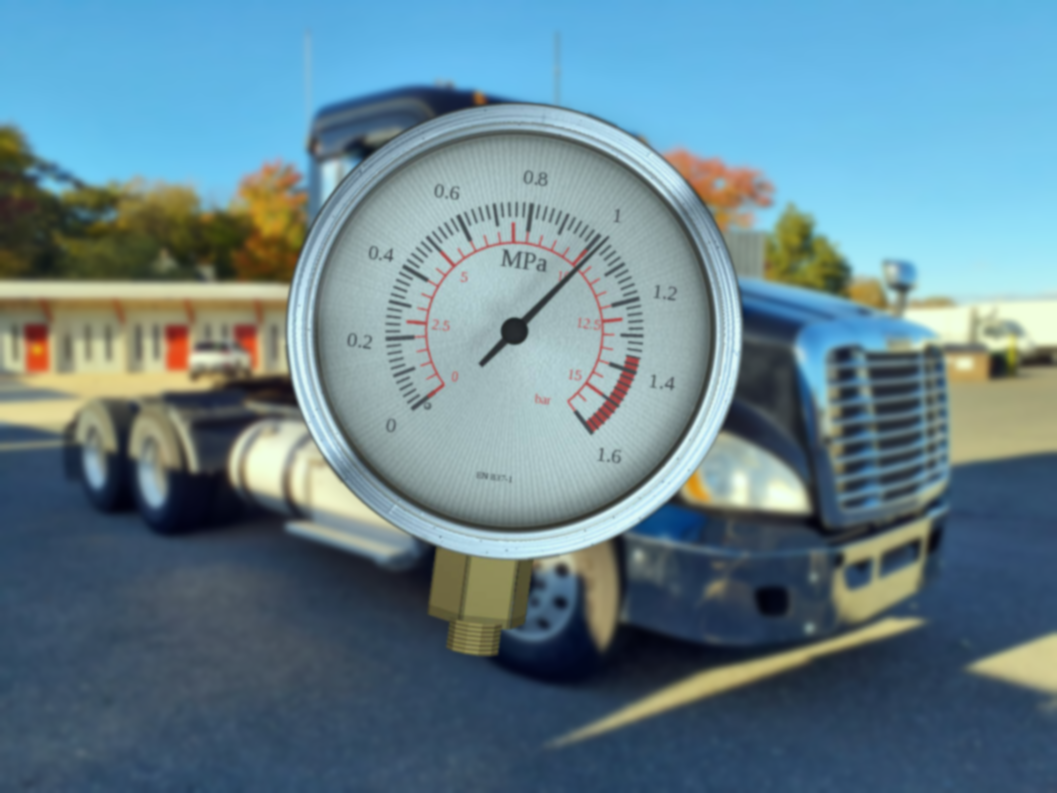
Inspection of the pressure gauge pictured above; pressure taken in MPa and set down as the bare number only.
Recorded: 1.02
